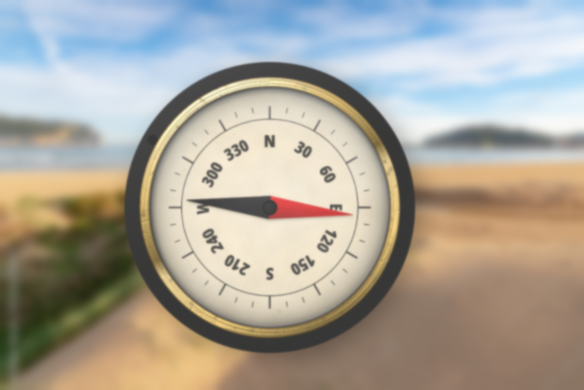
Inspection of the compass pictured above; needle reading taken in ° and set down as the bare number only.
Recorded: 95
